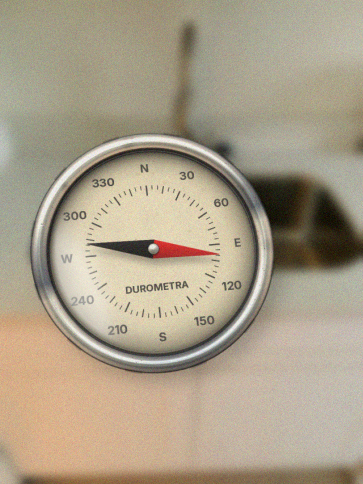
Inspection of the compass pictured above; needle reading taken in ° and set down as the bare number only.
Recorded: 100
